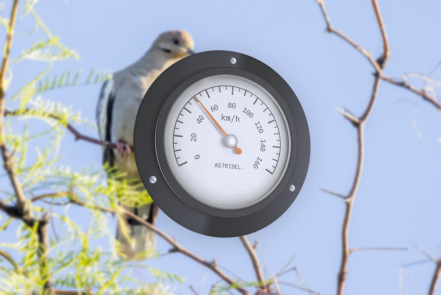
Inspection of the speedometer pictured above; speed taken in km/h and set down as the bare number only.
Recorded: 50
